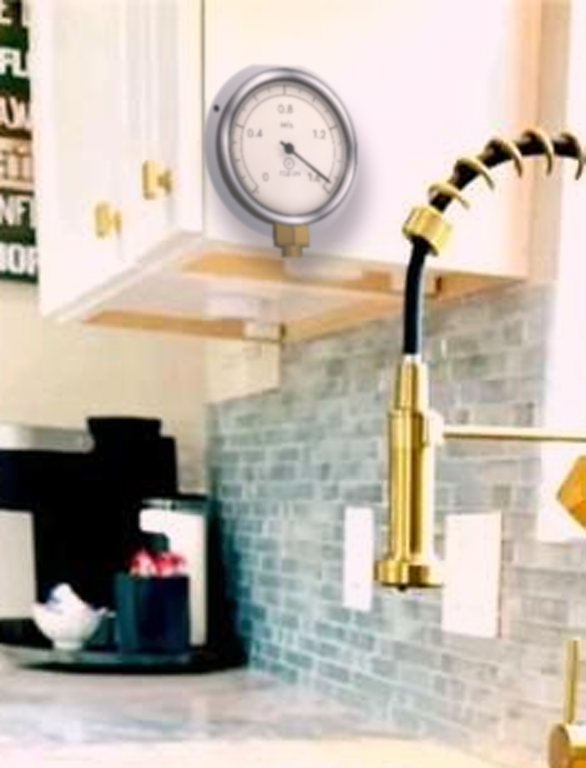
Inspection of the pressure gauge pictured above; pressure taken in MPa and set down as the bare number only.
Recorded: 1.55
